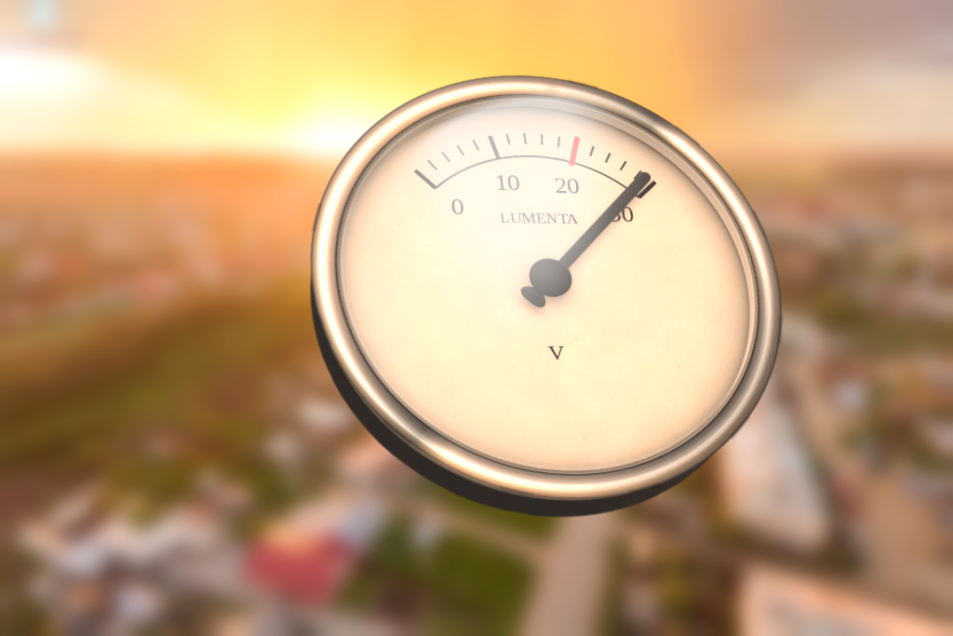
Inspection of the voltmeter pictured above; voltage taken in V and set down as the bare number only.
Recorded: 29
